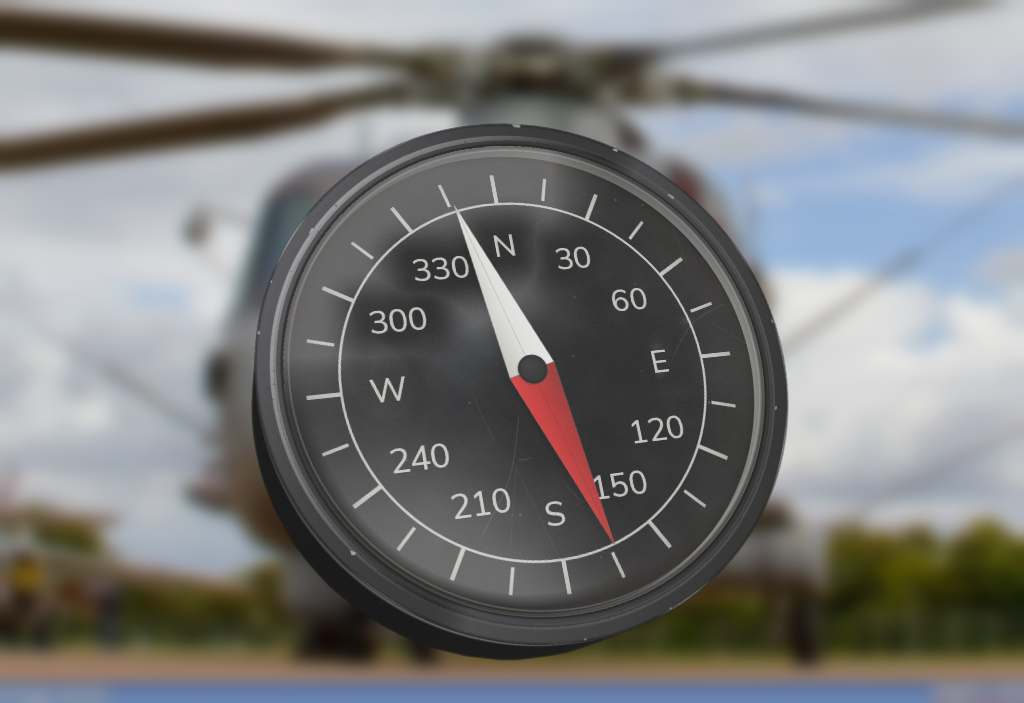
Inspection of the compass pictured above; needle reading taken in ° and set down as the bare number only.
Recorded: 165
